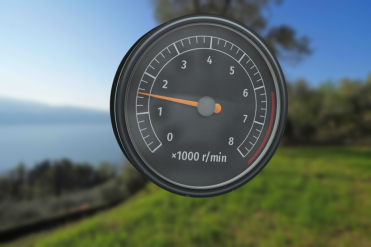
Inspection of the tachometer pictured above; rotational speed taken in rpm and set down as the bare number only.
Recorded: 1500
